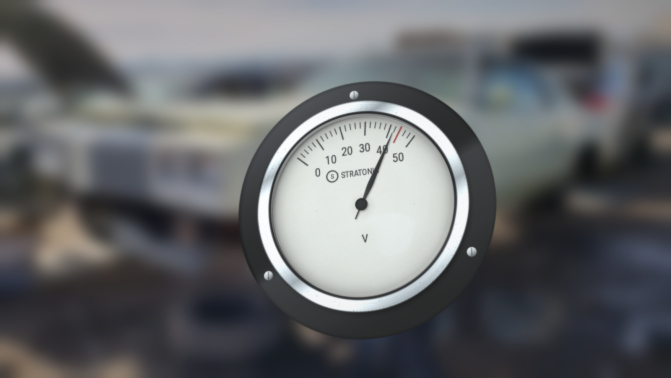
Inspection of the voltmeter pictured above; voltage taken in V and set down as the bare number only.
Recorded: 42
